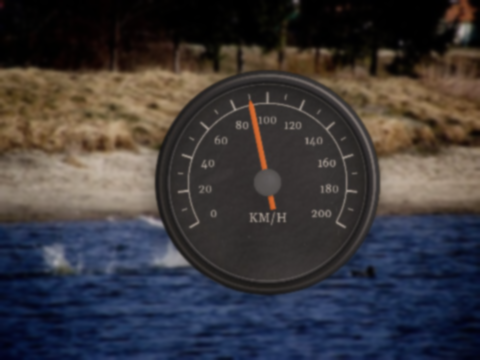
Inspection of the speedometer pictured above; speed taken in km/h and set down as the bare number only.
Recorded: 90
